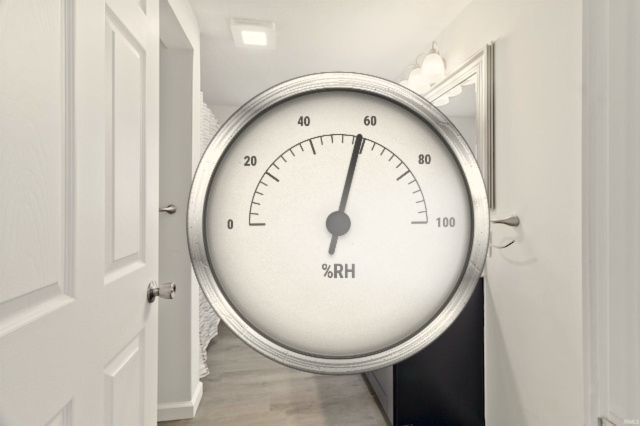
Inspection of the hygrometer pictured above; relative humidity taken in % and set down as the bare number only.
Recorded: 58
